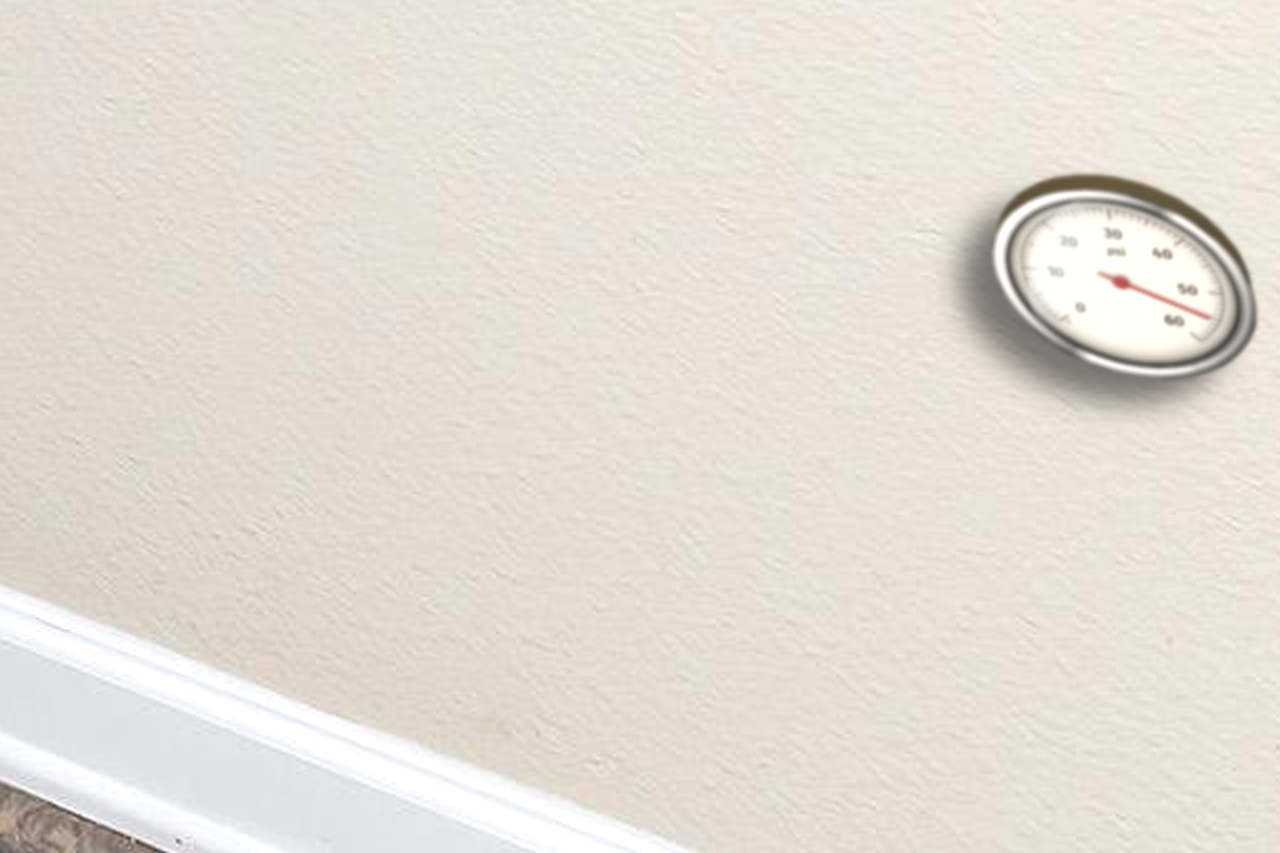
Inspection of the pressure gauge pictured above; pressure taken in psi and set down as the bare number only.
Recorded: 55
